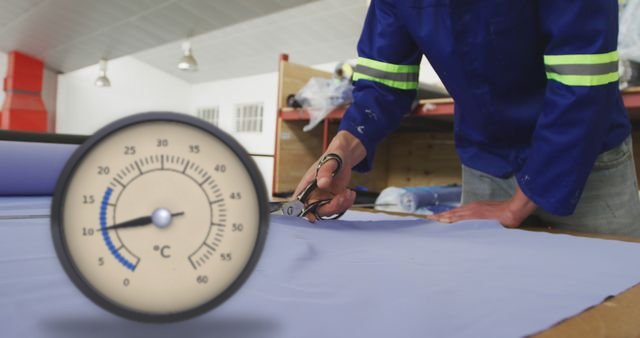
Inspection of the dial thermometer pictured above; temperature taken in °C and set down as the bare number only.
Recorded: 10
